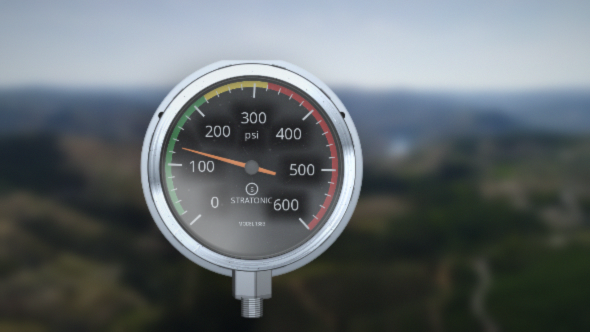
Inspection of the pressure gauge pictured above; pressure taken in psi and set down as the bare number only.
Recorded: 130
